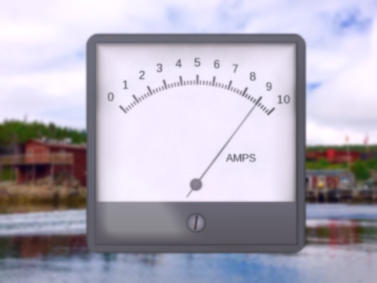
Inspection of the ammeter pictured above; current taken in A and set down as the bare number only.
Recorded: 9
